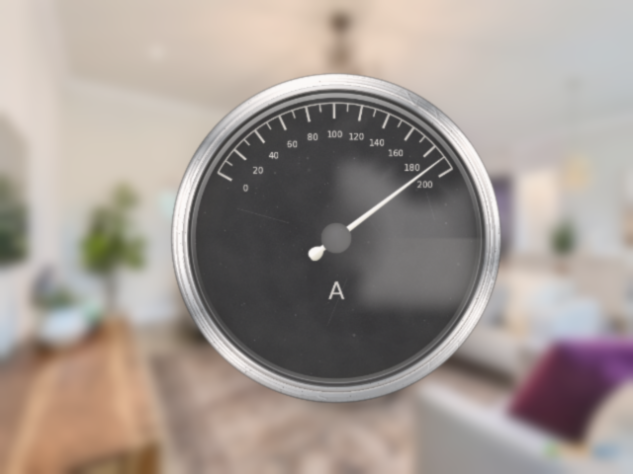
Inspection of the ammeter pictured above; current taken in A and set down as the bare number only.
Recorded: 190
